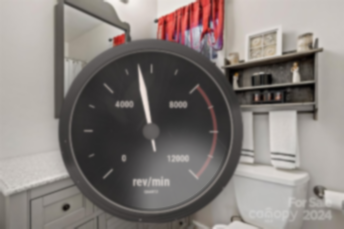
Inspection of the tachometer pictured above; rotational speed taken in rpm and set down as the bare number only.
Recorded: 5500
